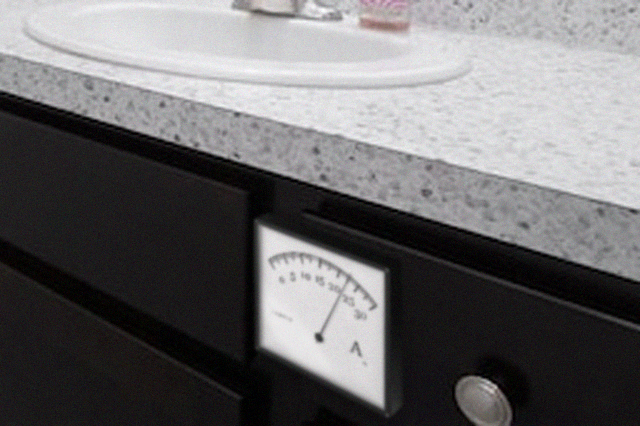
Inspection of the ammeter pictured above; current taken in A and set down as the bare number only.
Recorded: 22.5
